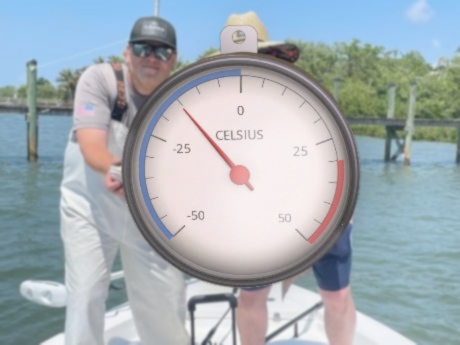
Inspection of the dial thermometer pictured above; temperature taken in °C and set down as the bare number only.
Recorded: -15
